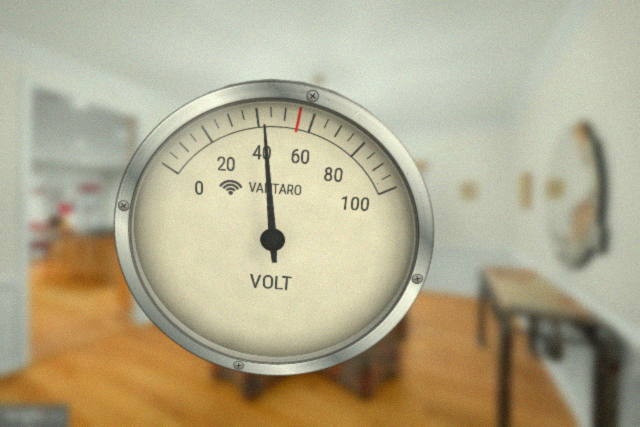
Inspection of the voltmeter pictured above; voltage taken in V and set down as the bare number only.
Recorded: 42.5
